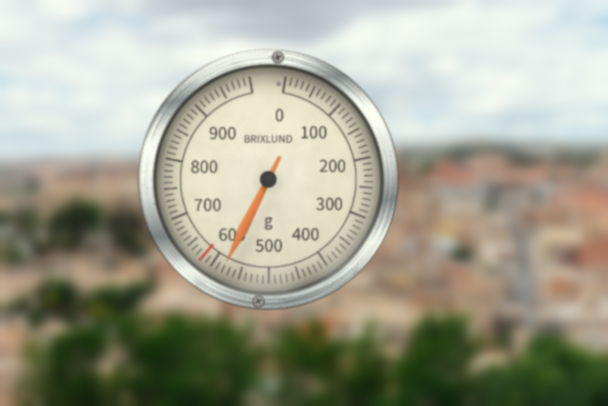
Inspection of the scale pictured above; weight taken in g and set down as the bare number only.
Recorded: 580
